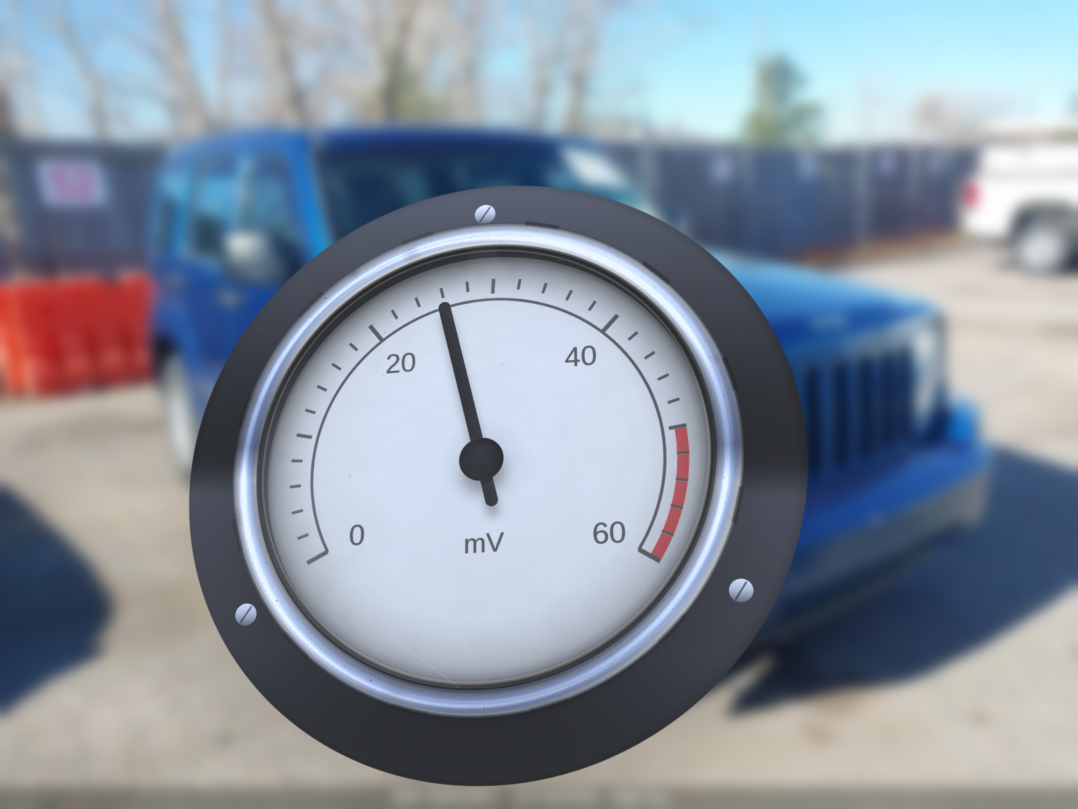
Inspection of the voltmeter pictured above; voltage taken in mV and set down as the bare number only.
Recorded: 26
